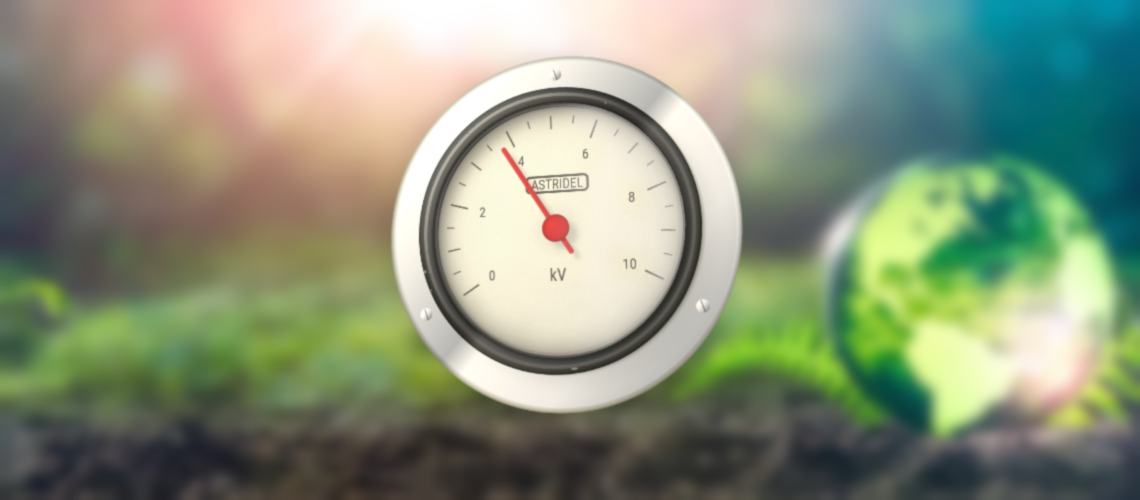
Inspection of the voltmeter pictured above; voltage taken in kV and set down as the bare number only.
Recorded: 3.75
